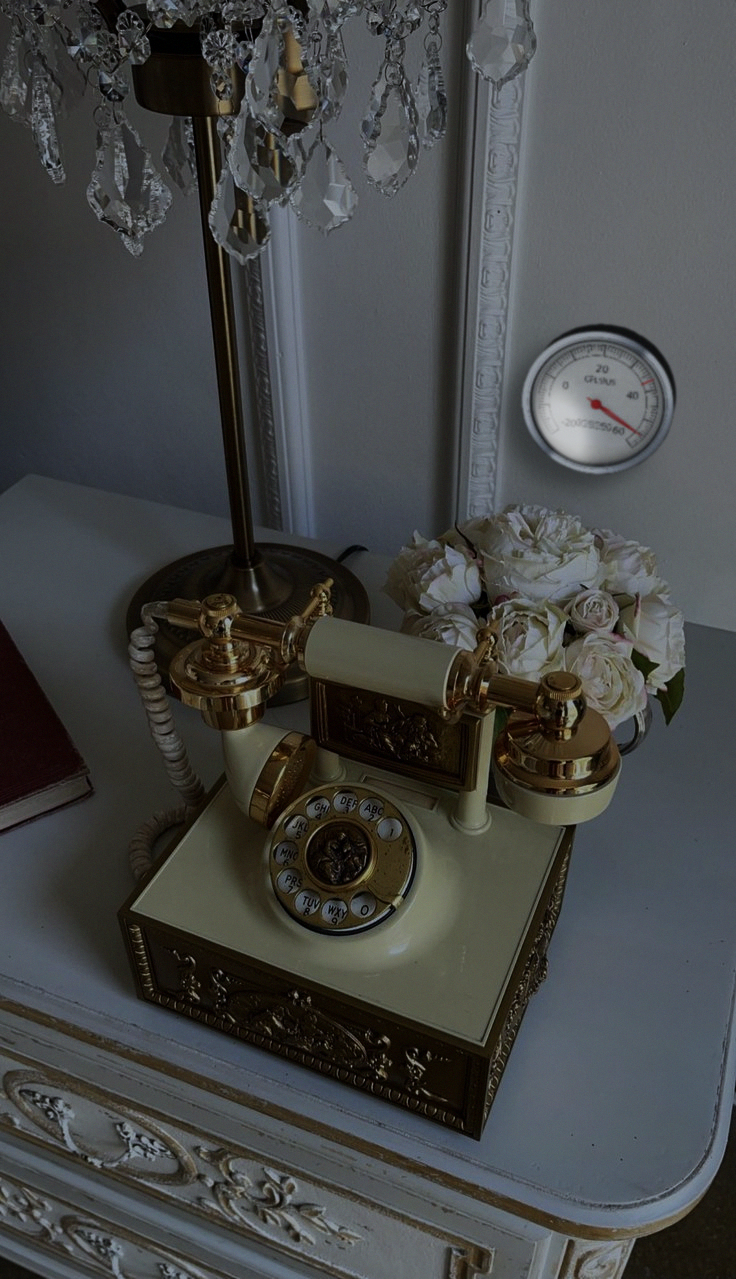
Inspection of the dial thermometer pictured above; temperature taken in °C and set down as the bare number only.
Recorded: 55
